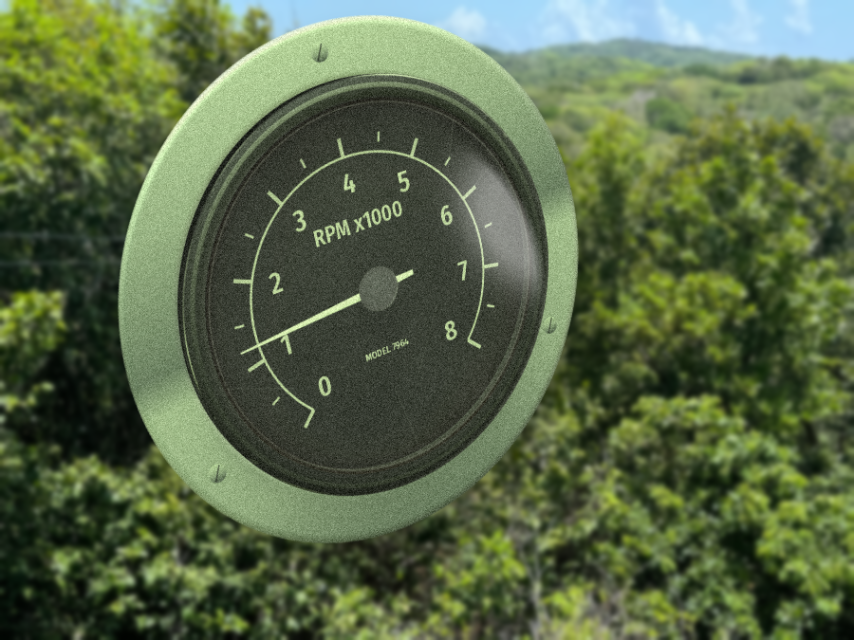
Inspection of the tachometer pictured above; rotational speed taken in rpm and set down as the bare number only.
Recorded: 1250
